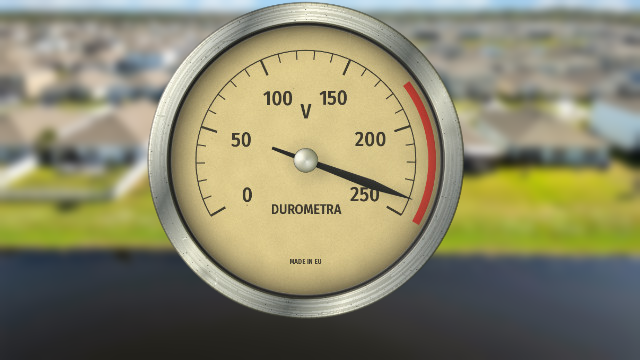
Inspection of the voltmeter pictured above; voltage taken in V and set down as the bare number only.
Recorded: 240
